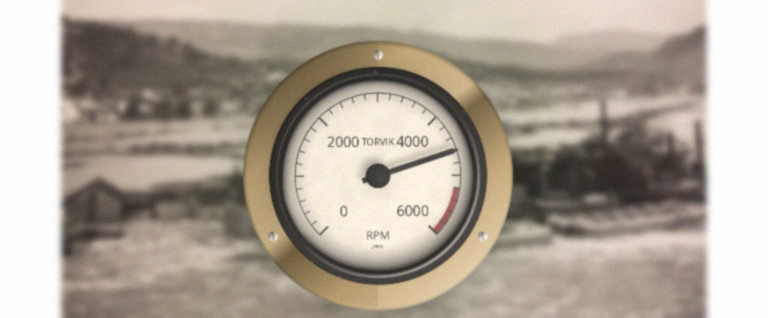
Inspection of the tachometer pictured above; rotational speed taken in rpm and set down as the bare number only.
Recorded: 4600
